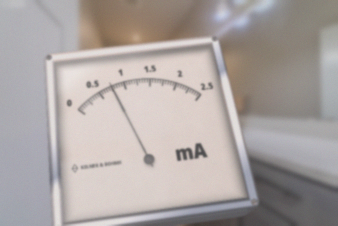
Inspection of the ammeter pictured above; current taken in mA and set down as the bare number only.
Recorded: 0.75
